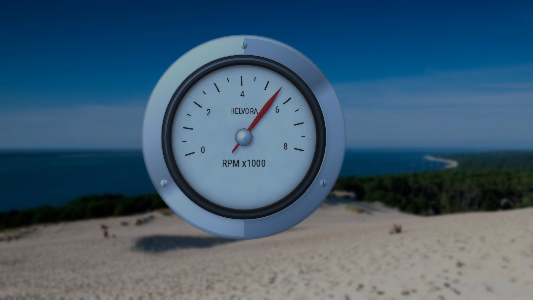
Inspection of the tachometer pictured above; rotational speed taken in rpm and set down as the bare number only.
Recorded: 5500
